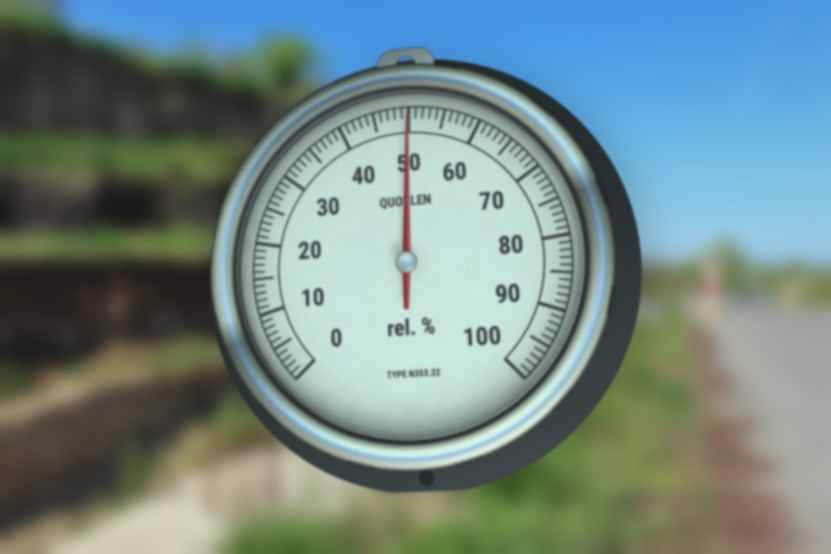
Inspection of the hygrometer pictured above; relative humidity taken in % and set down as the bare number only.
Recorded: 50
